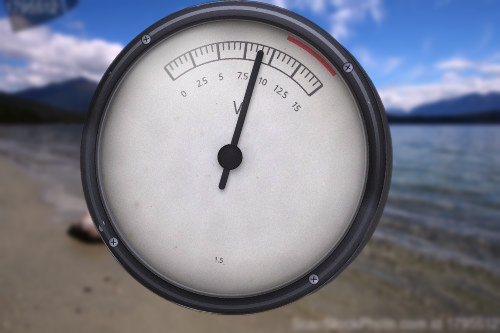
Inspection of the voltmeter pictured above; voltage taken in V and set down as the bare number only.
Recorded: 9
